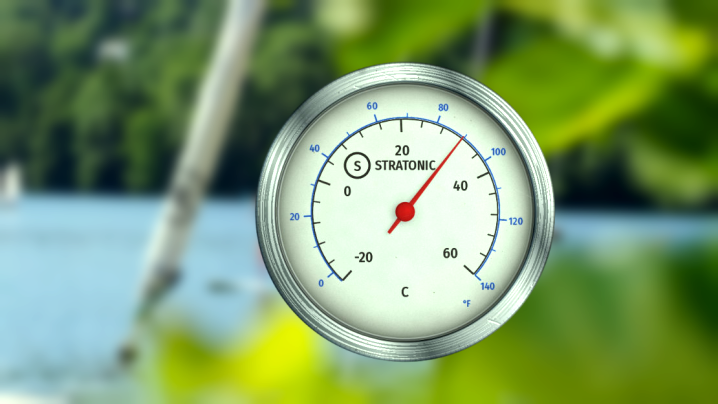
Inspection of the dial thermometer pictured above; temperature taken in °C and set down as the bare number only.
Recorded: 32
